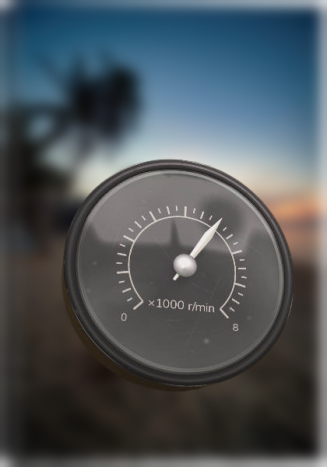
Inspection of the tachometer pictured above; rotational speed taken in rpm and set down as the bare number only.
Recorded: 5000
